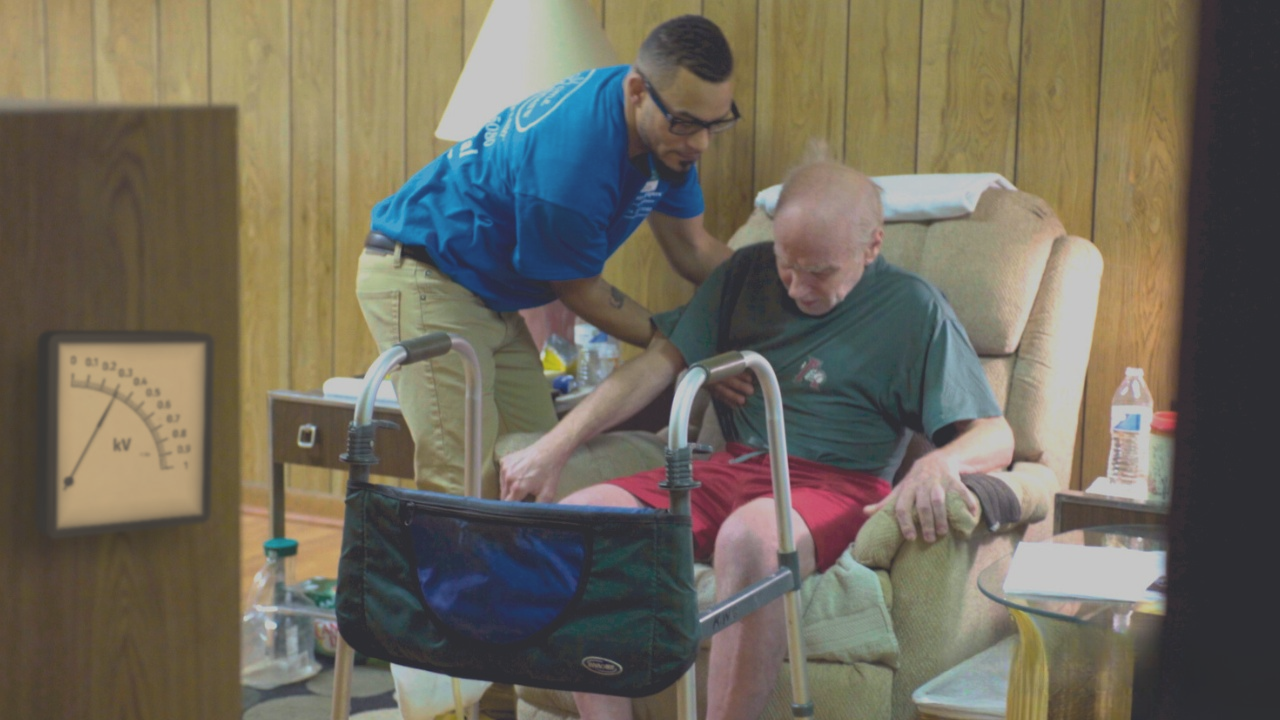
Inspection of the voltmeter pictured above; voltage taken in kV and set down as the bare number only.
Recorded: 0.3
